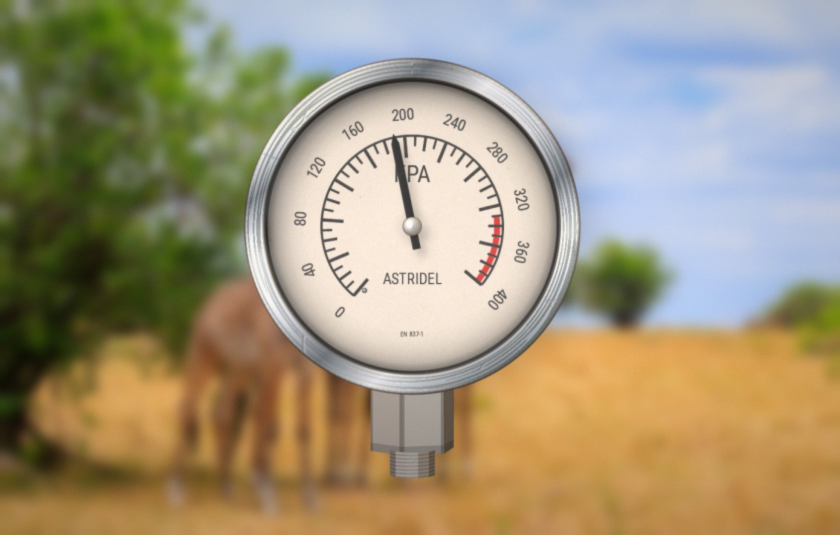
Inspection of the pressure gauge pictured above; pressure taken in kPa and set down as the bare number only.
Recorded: 190
